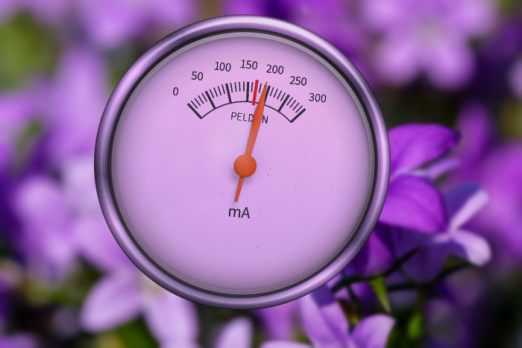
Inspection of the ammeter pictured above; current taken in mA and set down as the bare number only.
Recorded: 190
